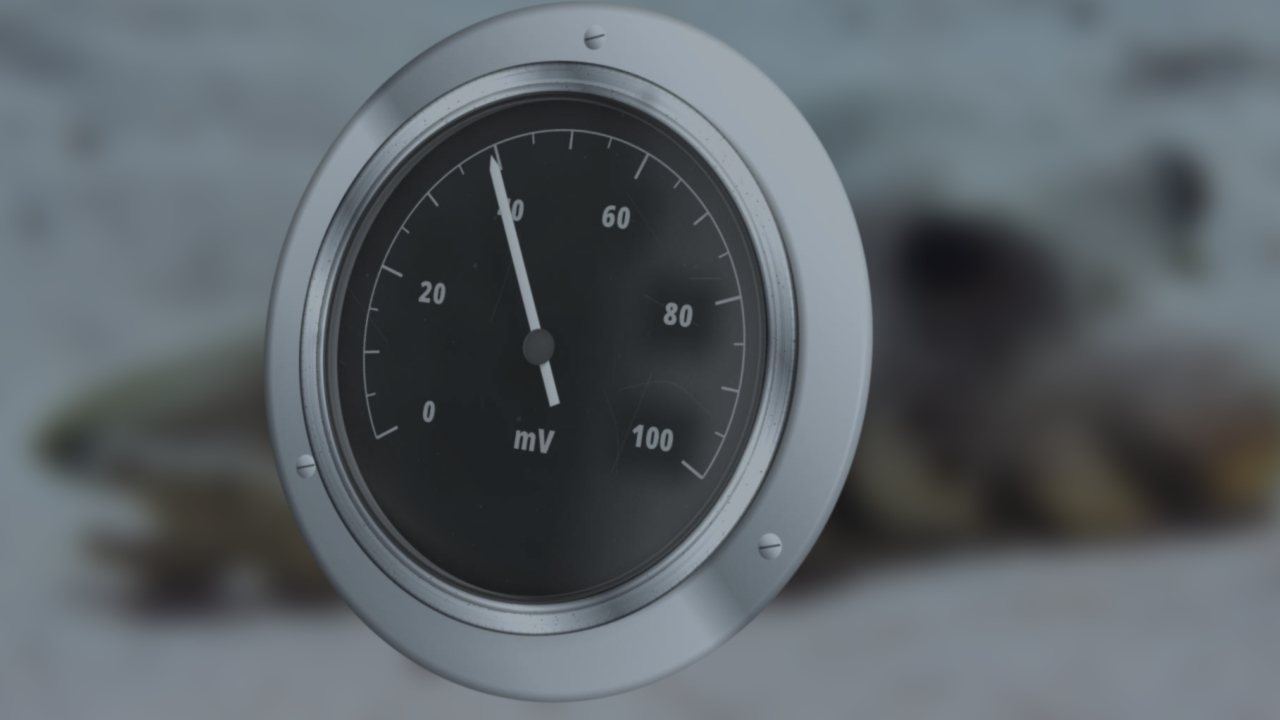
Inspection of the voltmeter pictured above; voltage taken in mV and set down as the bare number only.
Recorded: 40
